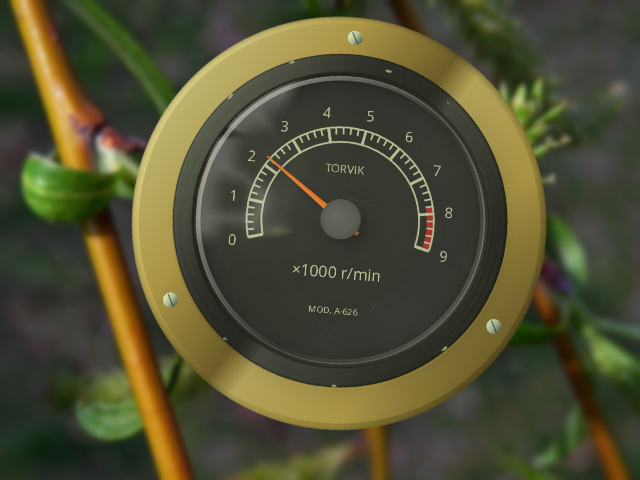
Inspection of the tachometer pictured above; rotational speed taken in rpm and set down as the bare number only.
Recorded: 2200
